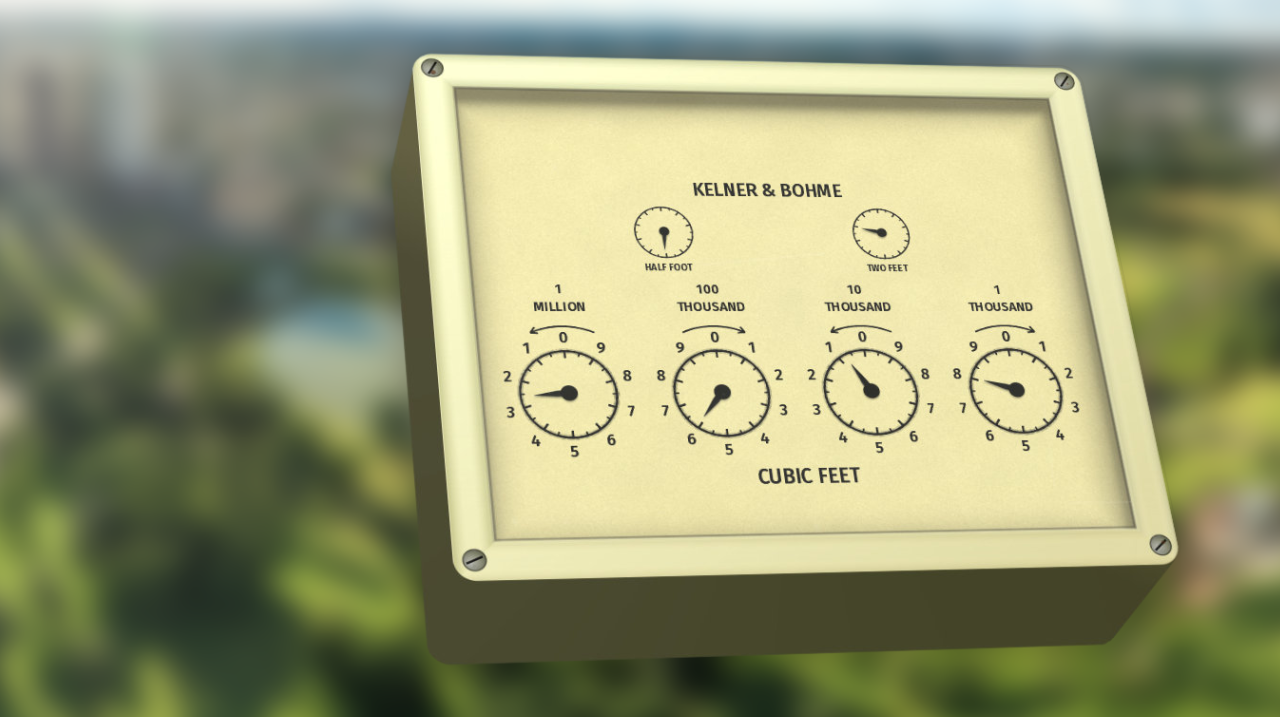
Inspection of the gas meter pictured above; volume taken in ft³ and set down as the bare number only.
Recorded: 260800
